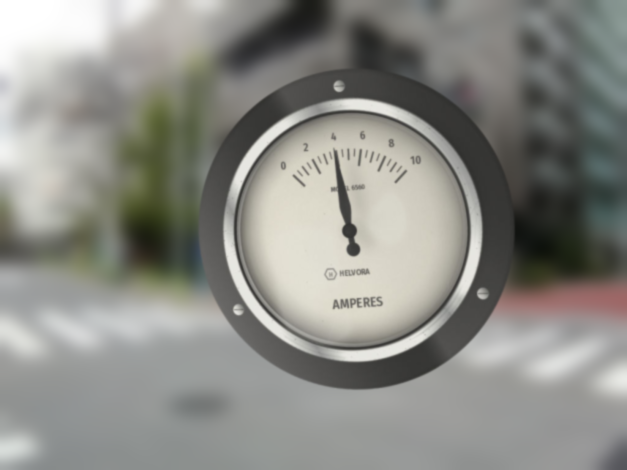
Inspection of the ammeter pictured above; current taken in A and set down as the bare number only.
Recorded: 4
